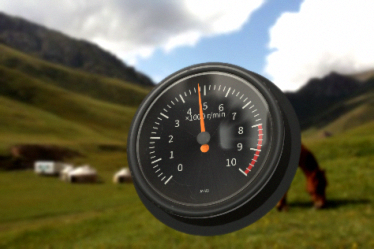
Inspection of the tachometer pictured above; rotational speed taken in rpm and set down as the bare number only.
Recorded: 4800
